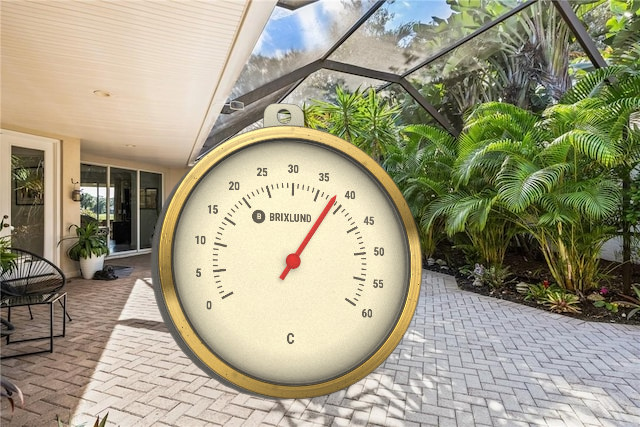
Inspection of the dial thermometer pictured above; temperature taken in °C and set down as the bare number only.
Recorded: 38
